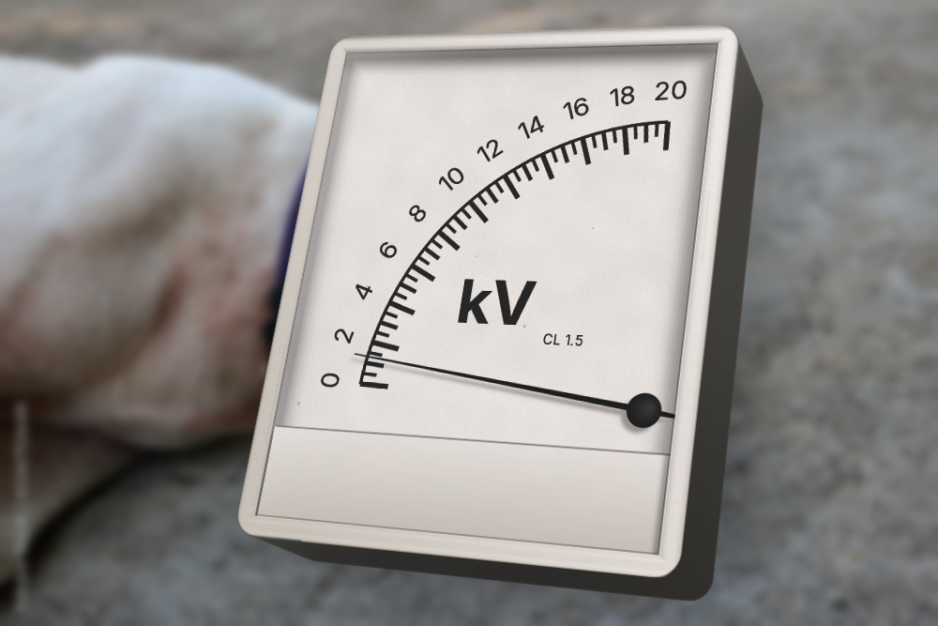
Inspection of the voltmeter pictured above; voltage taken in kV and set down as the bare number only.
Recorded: 1.25
